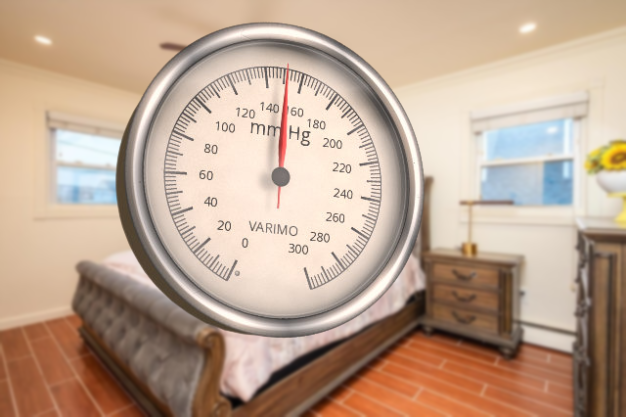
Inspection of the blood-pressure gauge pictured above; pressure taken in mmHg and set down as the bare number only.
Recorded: 150
